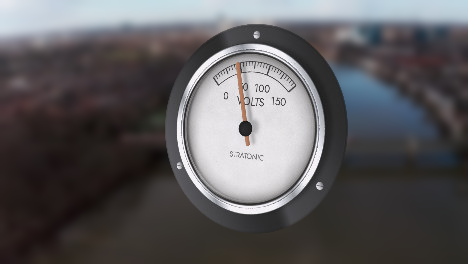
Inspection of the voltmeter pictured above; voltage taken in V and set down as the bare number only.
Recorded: 50
